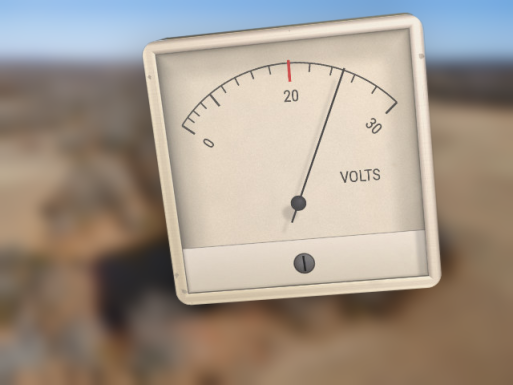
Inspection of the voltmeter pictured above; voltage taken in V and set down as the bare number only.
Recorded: 25
